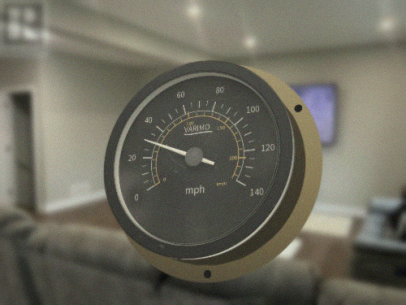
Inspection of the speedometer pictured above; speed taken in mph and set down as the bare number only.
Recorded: 30
